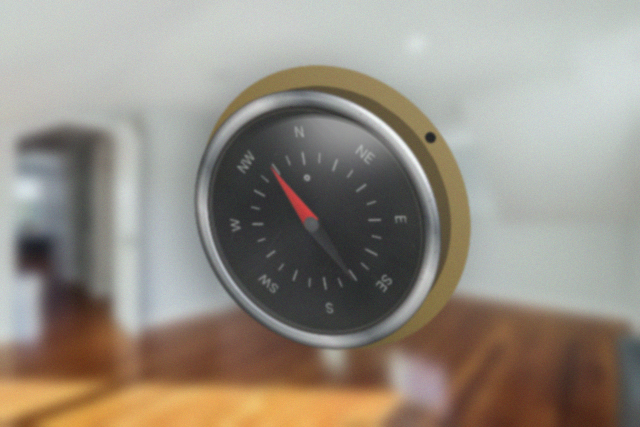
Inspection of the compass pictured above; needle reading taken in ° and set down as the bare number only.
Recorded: 330
